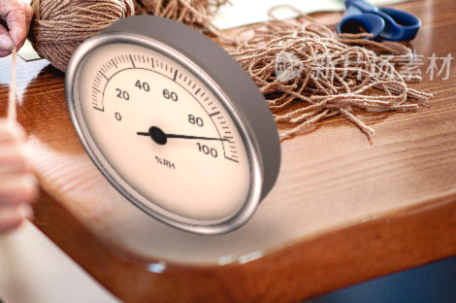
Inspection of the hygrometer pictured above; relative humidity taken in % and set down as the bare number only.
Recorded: 90
